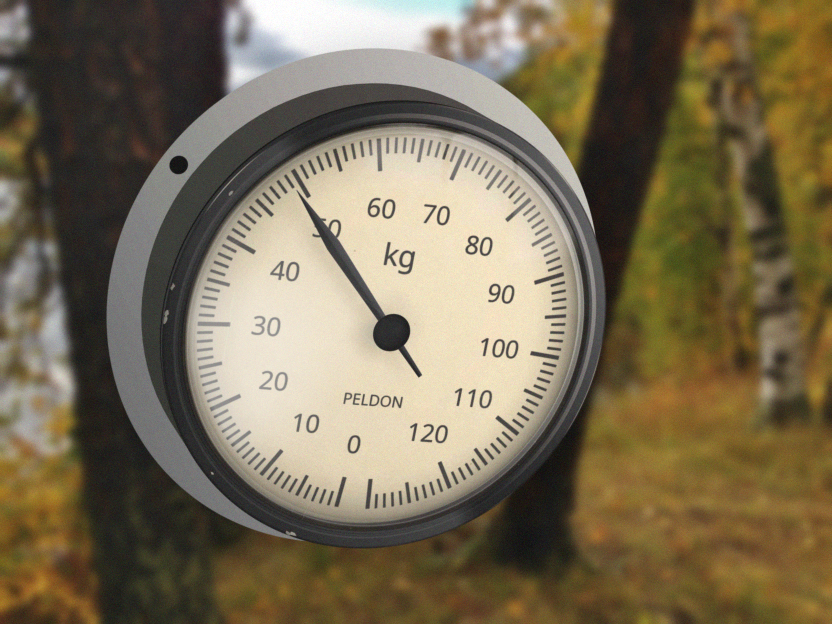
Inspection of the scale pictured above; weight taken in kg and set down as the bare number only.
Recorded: 49
